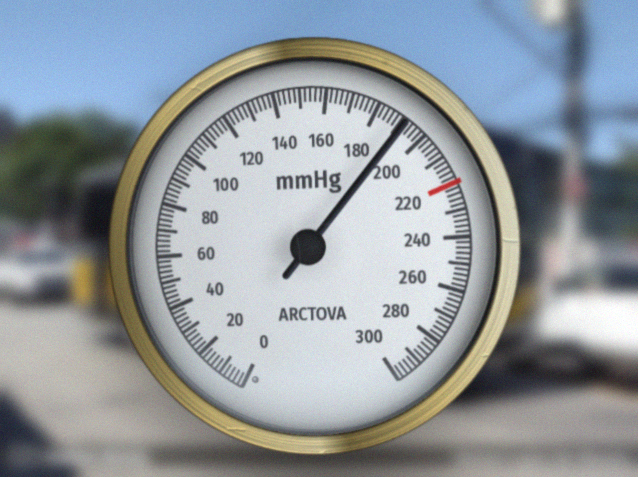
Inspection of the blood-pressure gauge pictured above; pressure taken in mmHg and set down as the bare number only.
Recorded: 192
